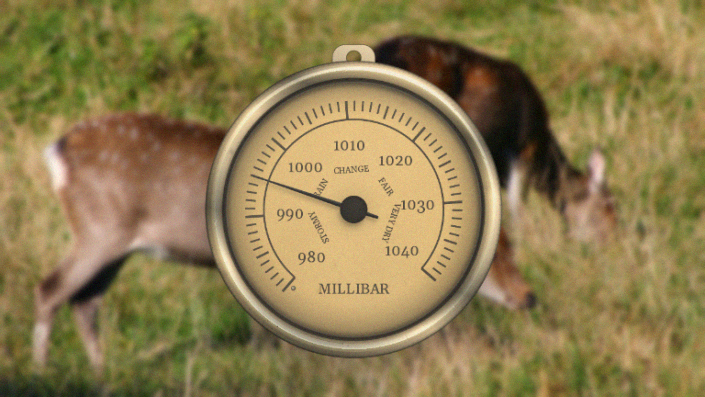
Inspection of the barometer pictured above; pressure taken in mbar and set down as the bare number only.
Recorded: 995
